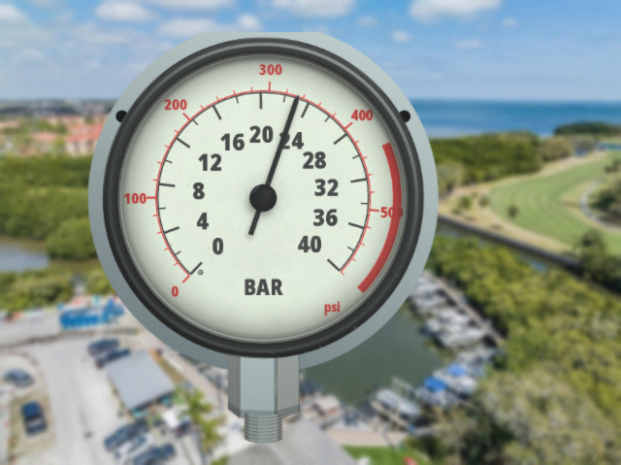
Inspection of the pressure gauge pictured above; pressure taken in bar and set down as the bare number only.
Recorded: 23
